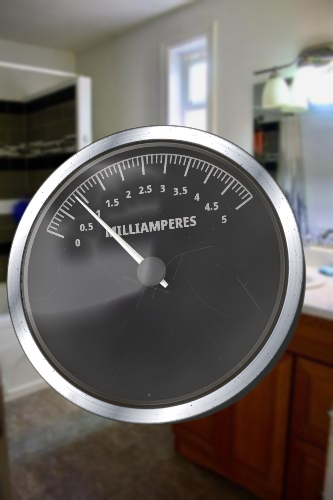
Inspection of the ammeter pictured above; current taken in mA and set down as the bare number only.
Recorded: 0.9
